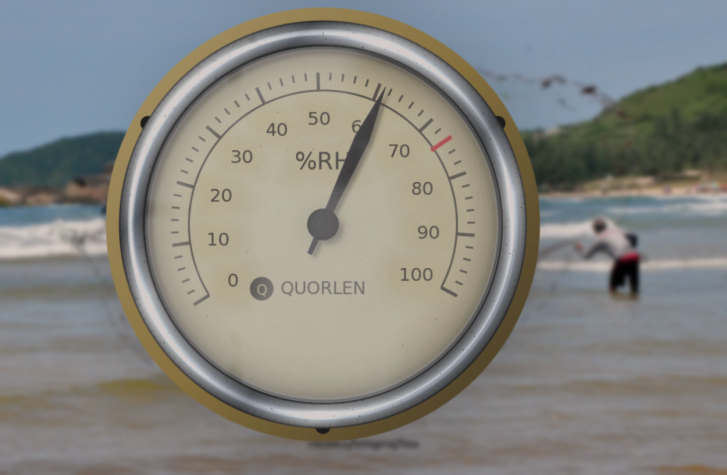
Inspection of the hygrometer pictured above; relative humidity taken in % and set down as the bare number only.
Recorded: 61
